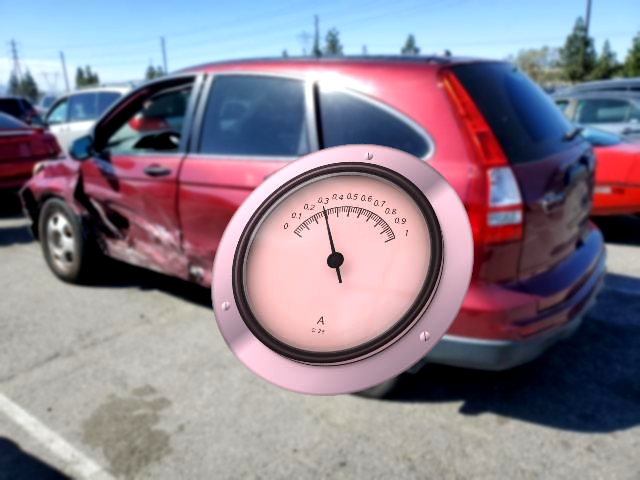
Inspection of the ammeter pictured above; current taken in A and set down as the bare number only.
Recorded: 0.3
